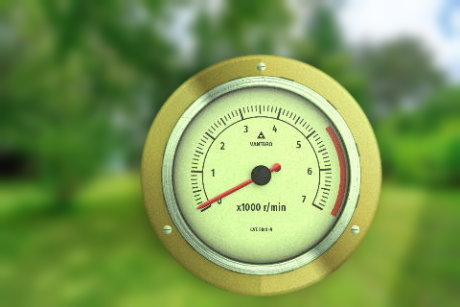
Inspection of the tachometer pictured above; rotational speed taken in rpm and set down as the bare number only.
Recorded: 100
